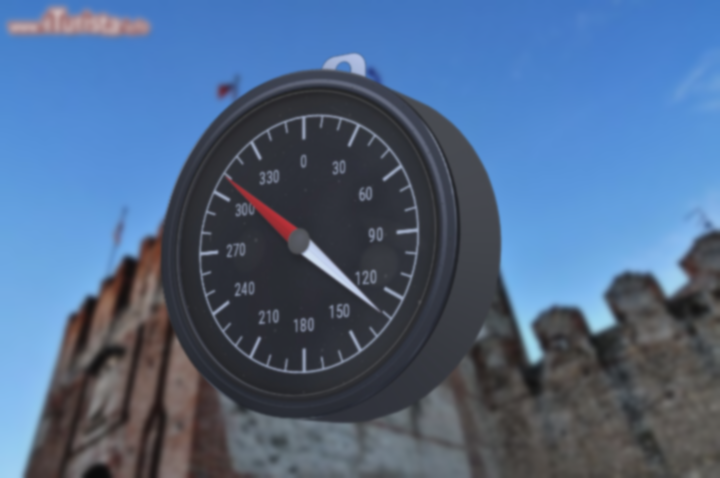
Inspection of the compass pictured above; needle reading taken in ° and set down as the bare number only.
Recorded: 310
